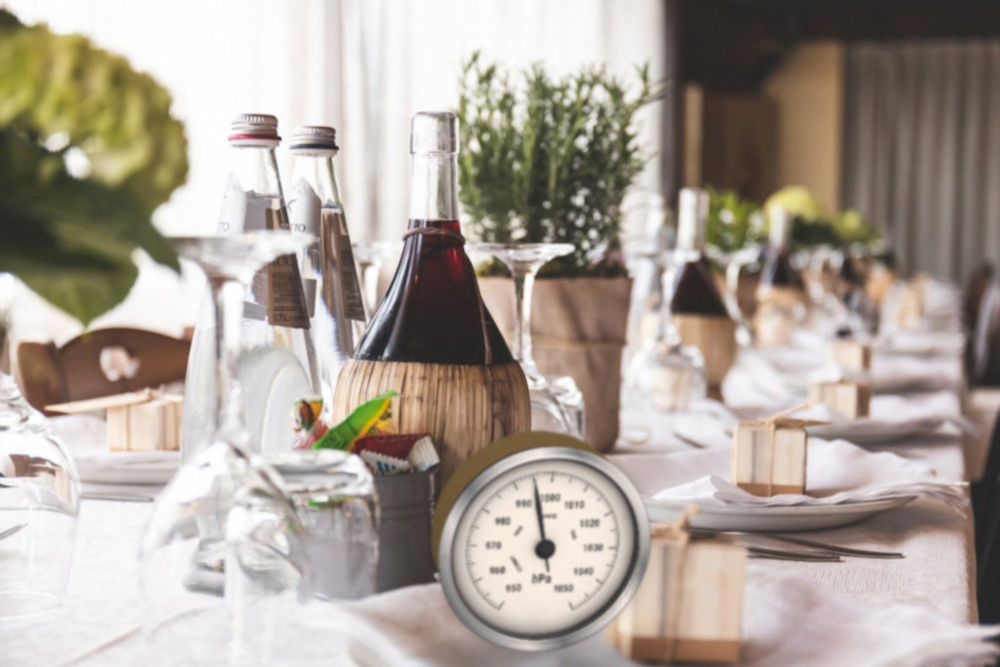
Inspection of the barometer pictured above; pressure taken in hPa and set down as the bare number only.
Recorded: 995
